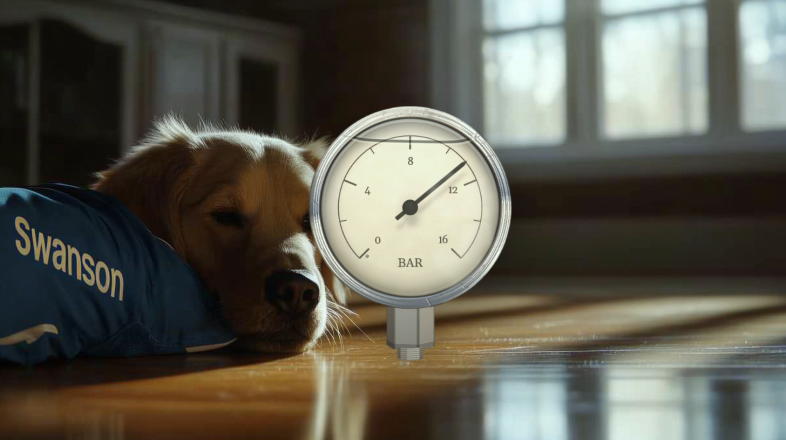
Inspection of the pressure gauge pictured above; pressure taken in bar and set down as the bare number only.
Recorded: 11
